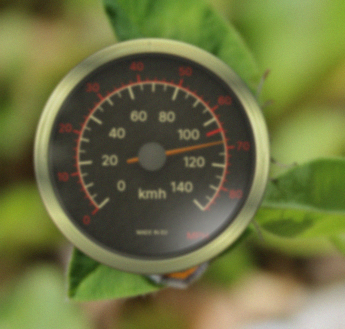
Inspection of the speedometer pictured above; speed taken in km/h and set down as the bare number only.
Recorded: 110
